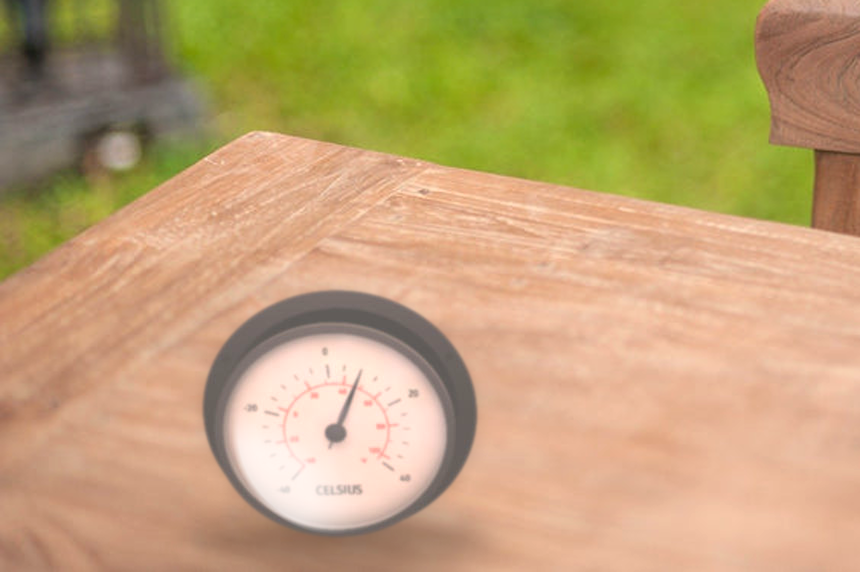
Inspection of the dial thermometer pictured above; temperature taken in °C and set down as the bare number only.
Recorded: 8
